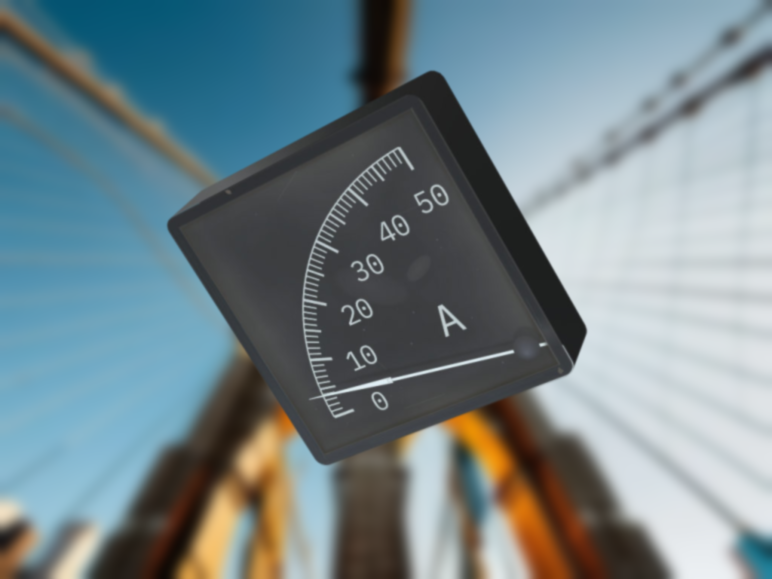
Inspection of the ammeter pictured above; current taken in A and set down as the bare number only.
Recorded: 4
